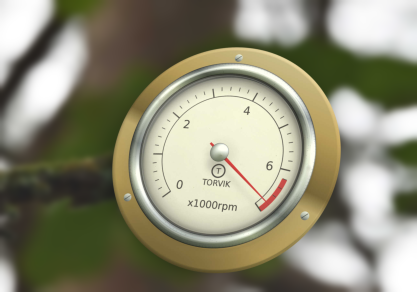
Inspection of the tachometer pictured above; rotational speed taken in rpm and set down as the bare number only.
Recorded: 6800
